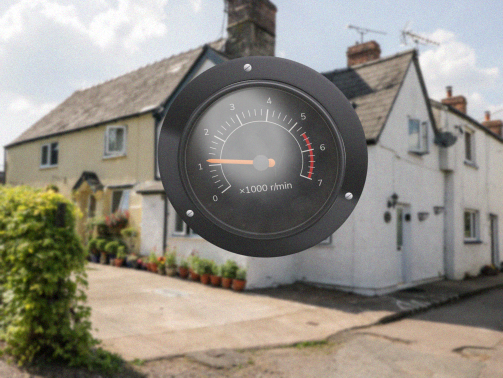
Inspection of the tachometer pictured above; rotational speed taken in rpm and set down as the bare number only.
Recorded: 1200
